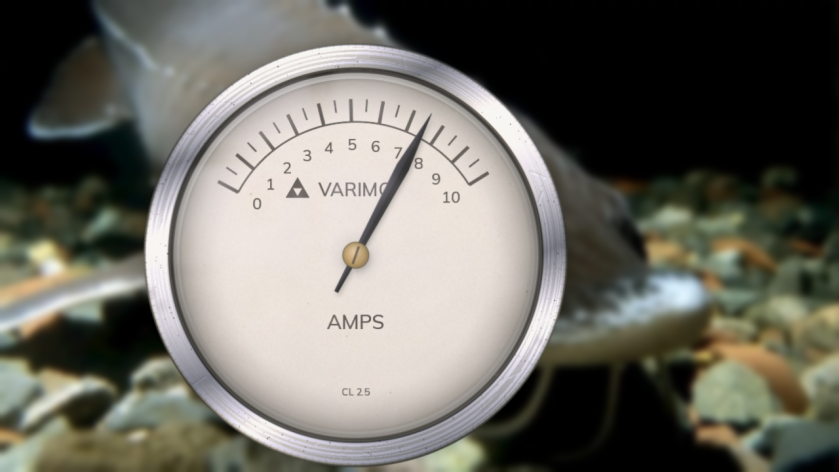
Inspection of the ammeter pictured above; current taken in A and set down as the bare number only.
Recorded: 7.5
